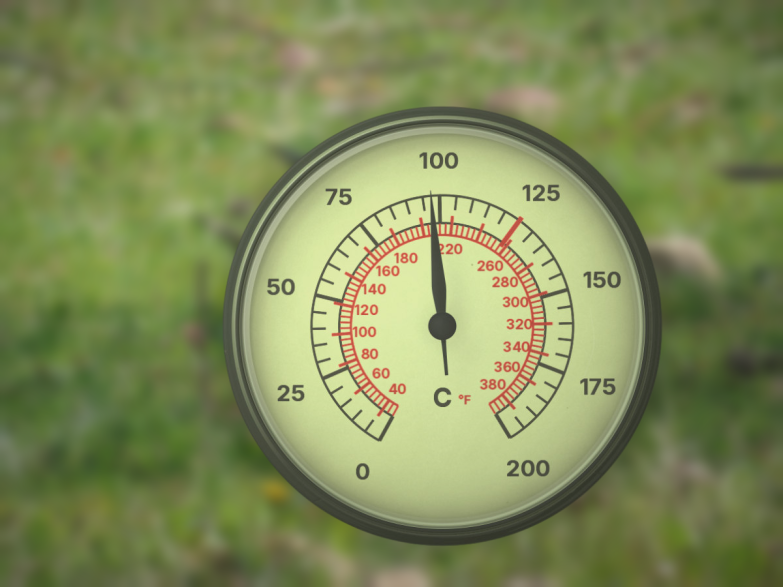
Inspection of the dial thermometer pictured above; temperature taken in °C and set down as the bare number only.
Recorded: 97.5
